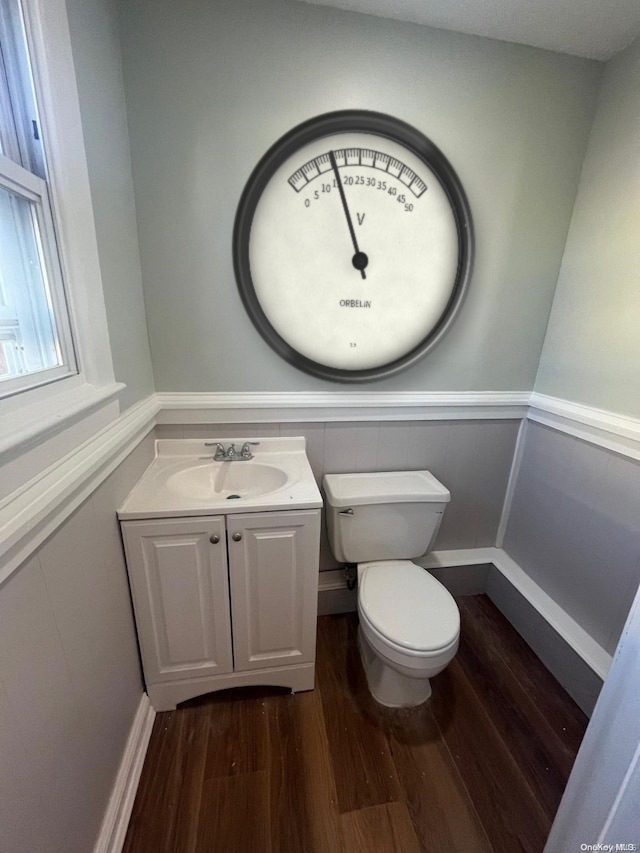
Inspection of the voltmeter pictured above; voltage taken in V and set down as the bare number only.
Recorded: 15
